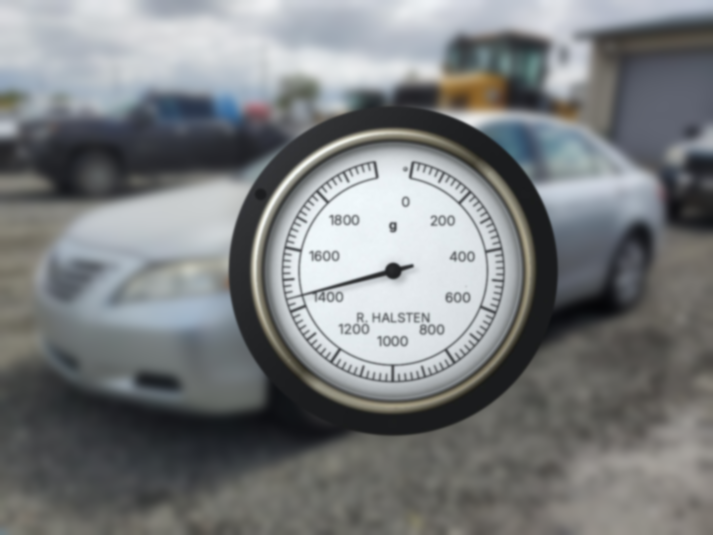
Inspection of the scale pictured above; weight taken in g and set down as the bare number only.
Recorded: 1440
